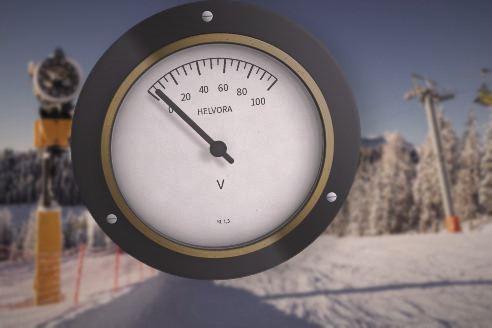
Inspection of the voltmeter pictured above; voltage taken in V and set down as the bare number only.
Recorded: 5
